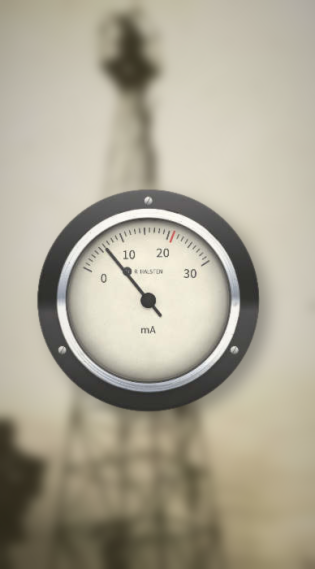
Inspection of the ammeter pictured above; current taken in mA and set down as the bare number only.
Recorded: 6
